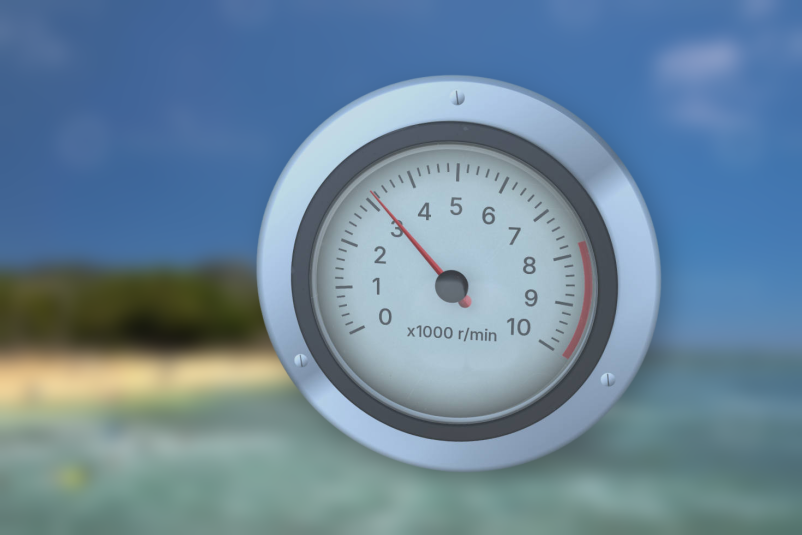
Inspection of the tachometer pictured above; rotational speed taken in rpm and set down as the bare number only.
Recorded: 3200
